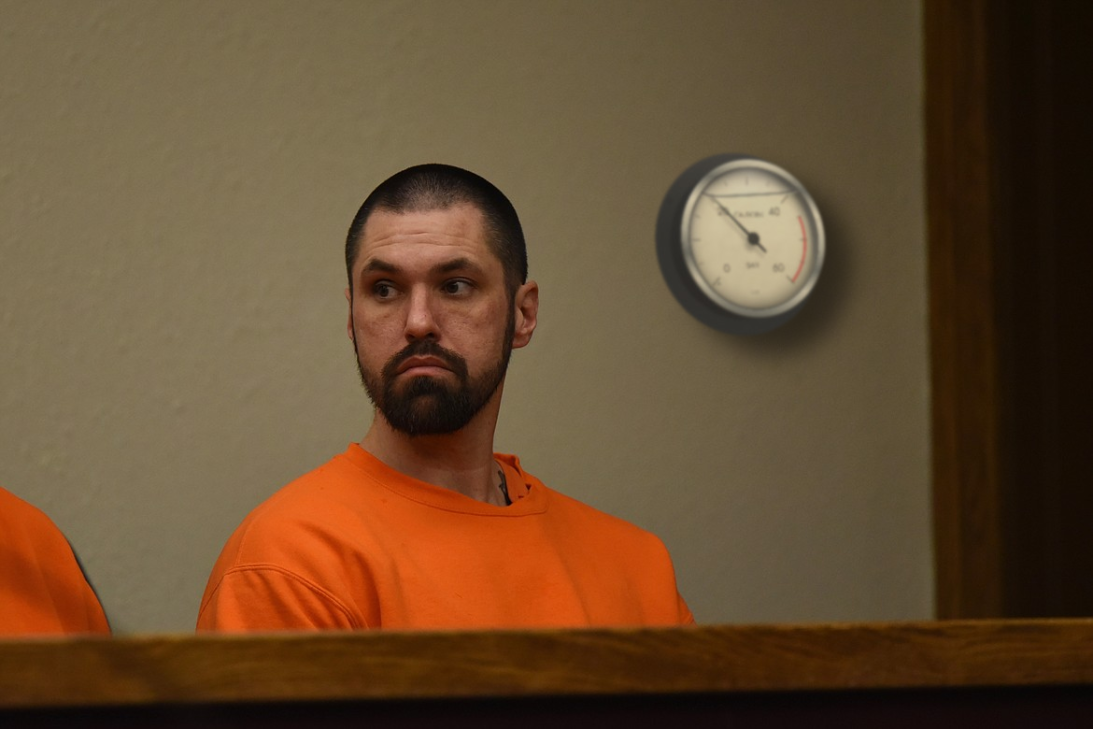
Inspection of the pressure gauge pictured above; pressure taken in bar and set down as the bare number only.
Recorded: 20
